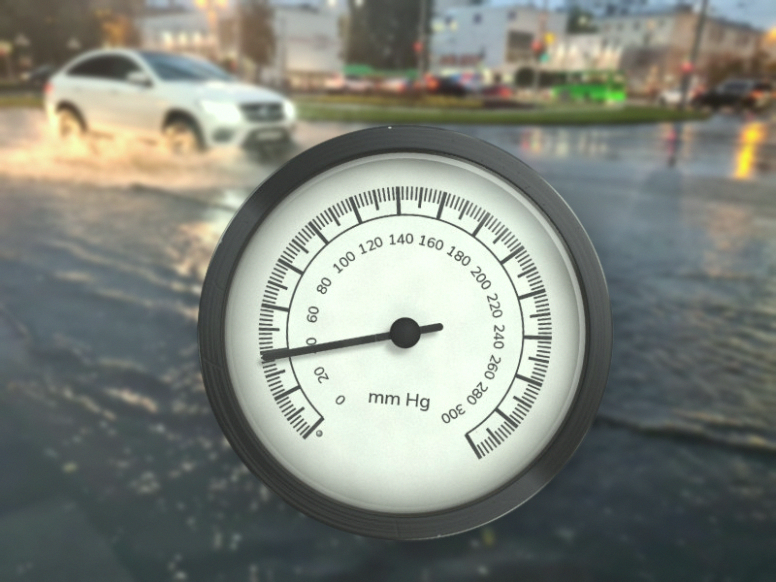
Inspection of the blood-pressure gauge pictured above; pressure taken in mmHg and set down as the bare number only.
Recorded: 38
